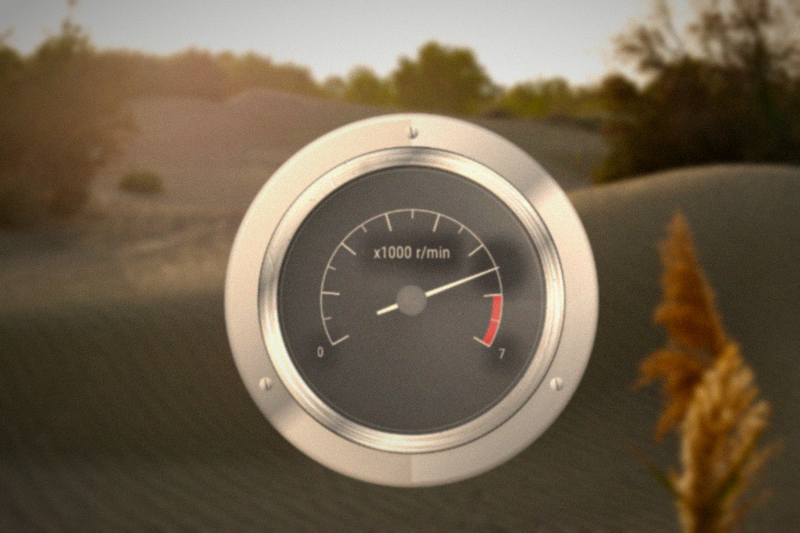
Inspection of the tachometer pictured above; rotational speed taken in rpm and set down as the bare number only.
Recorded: 5500
